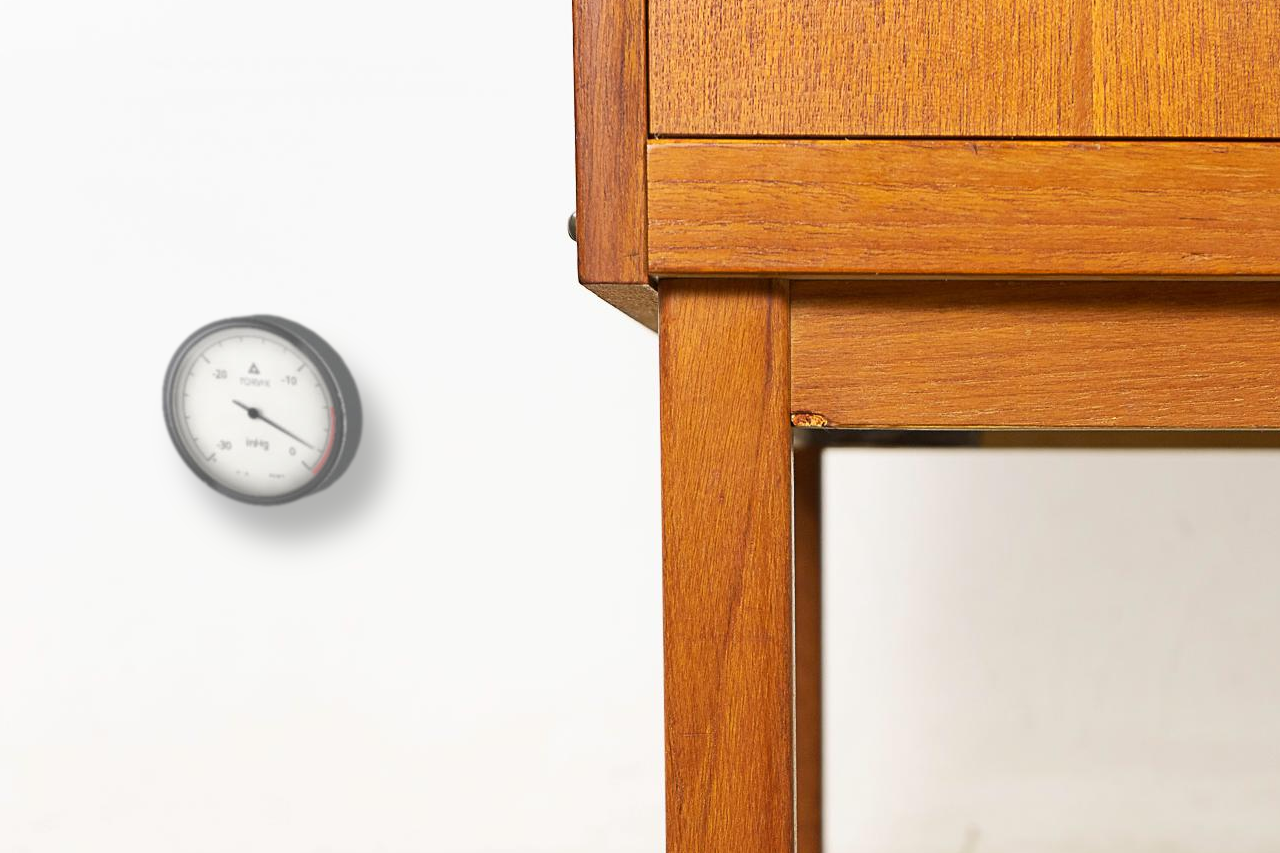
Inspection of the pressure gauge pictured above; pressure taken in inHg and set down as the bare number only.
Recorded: -2
